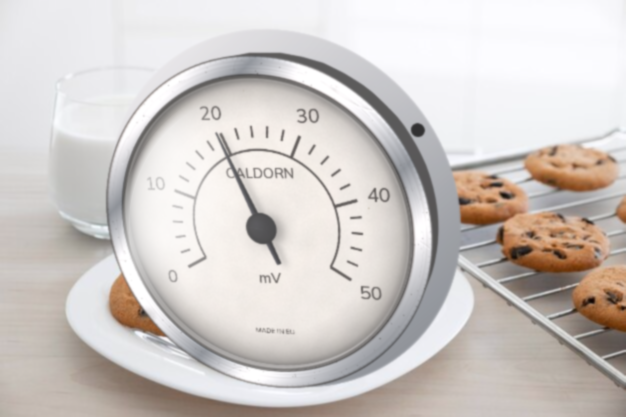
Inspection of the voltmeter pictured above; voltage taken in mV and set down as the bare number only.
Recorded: 20
